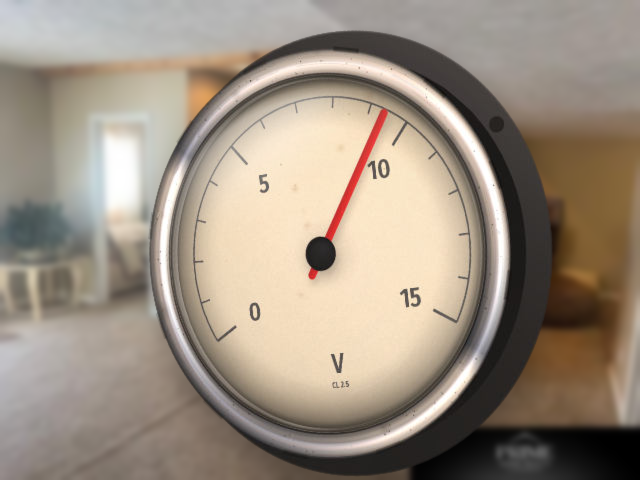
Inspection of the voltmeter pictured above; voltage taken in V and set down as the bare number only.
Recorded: 9.5
